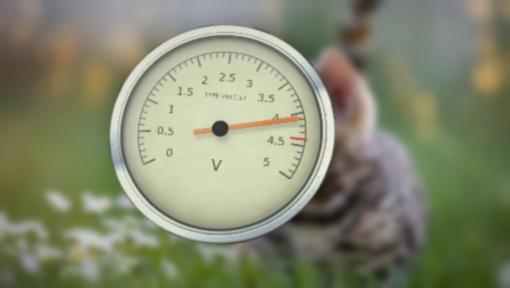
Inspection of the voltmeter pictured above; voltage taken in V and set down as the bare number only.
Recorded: 4.1
